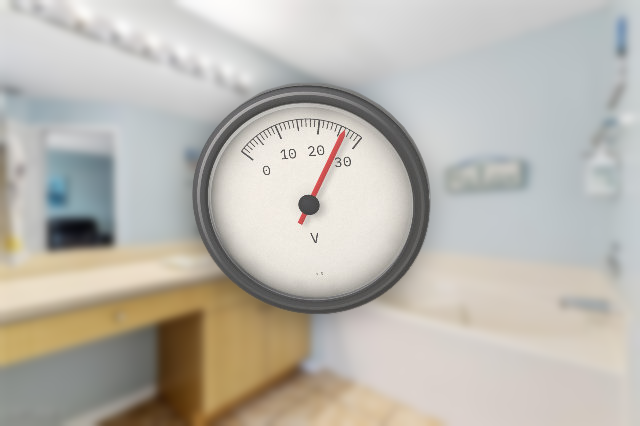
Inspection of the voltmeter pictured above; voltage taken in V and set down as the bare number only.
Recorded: 26
